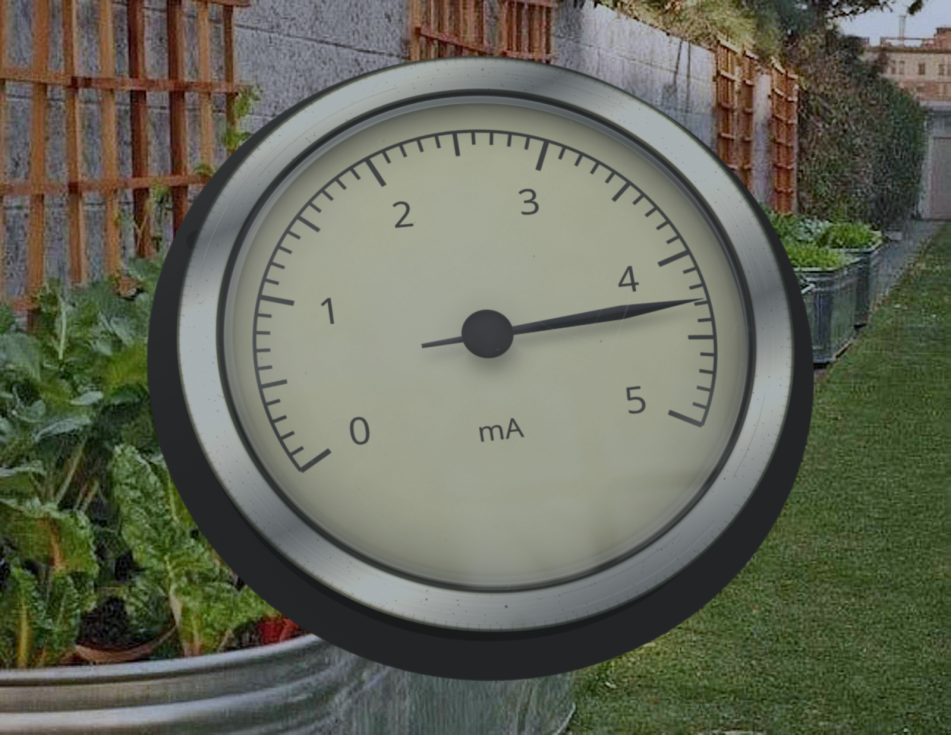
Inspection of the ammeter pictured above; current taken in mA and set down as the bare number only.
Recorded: 4.3
